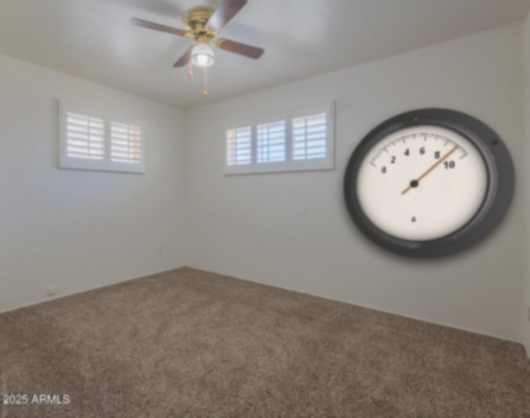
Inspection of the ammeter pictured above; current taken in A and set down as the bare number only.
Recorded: 9
